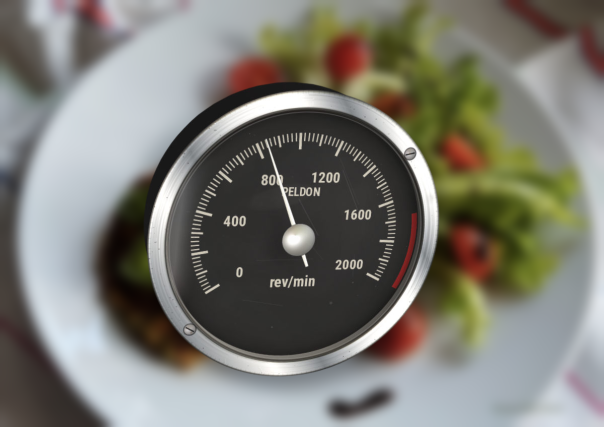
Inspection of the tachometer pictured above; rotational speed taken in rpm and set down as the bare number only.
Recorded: 840
